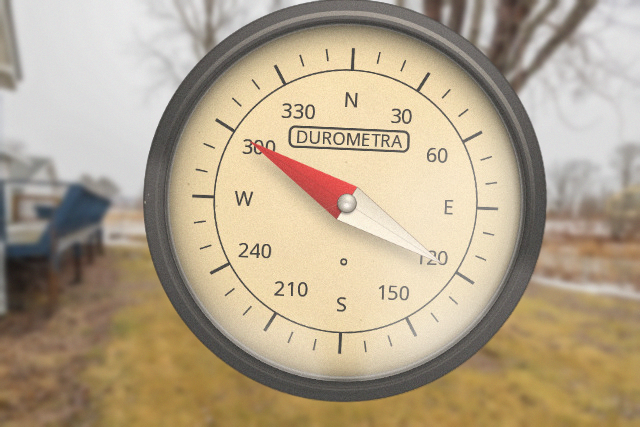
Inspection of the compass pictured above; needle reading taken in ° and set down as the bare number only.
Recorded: 300
